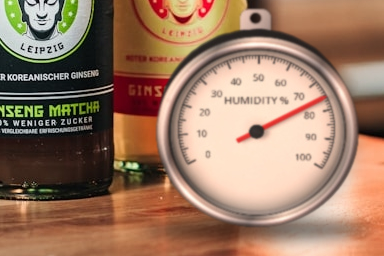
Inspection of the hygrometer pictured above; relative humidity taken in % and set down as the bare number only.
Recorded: 75
